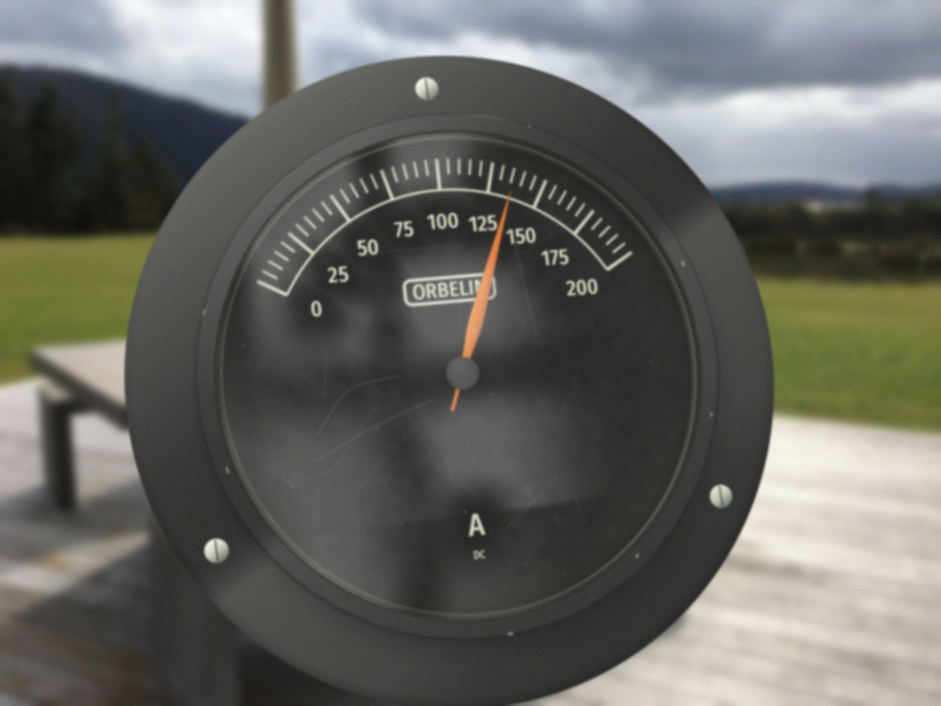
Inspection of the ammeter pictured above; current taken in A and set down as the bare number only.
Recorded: 135
